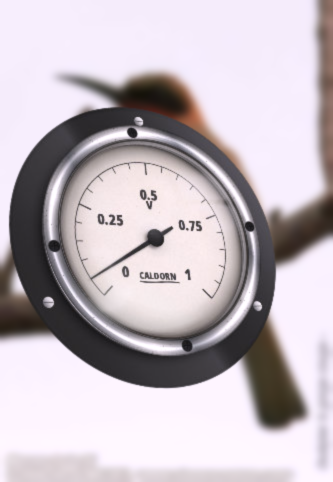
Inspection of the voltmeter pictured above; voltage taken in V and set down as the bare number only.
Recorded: 0.05
